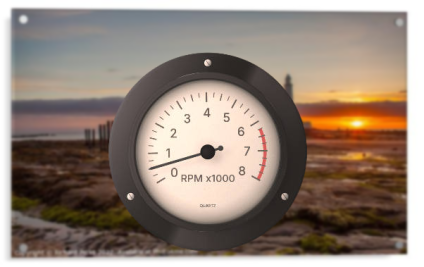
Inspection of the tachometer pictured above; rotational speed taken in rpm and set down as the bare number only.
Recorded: 500
